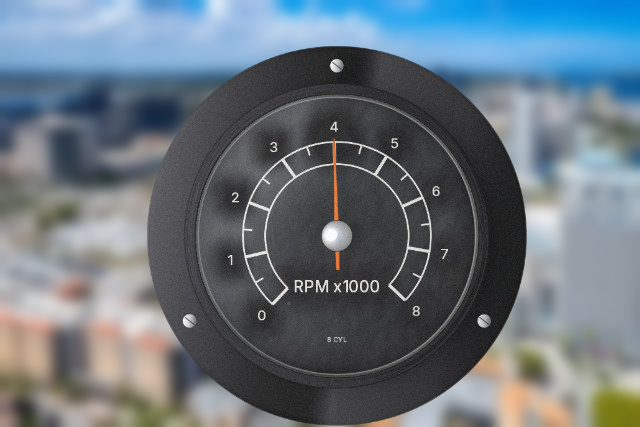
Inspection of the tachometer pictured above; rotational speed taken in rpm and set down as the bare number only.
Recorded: 4000
